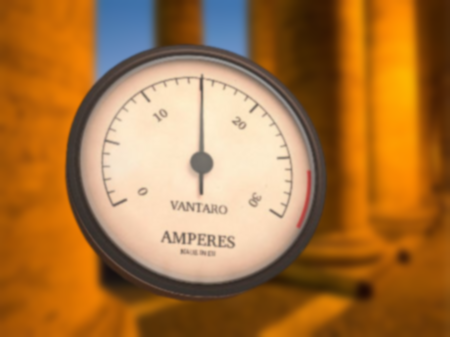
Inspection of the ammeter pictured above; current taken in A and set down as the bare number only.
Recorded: 15
